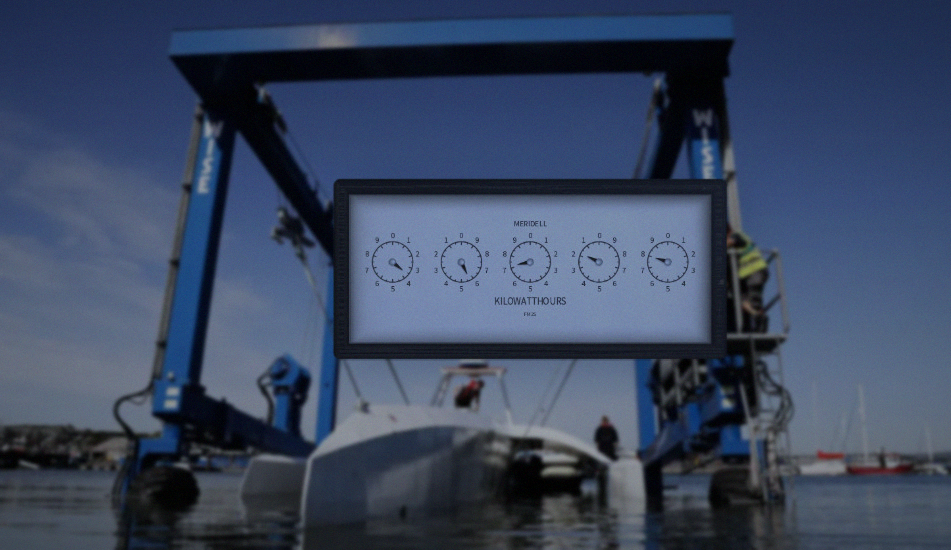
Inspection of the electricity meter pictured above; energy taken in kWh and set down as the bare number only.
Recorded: 35718
